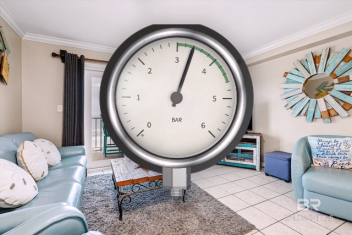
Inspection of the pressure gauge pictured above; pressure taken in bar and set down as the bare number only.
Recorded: 3.4
